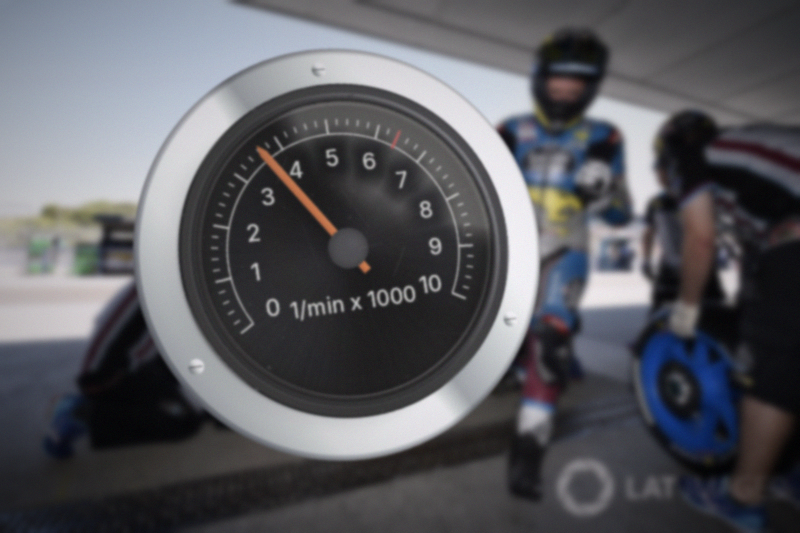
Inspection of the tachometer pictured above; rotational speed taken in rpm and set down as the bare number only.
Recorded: 3600
